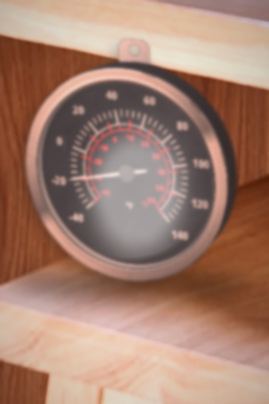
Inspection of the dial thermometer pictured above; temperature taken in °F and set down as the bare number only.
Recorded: -20
